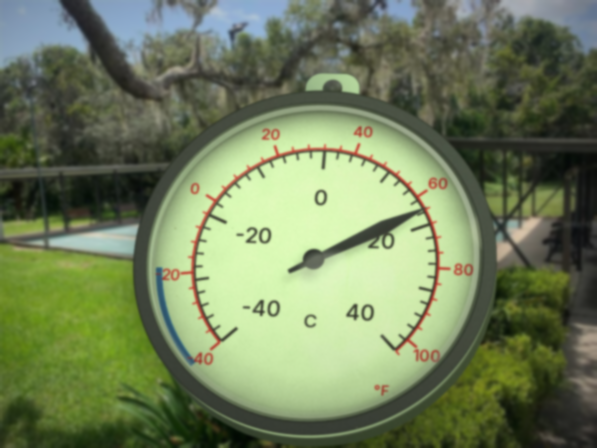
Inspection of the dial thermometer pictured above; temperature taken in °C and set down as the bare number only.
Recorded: 18
